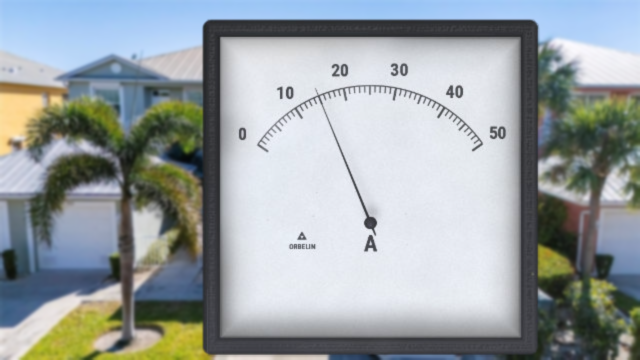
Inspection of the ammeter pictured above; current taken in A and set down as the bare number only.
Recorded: 15
